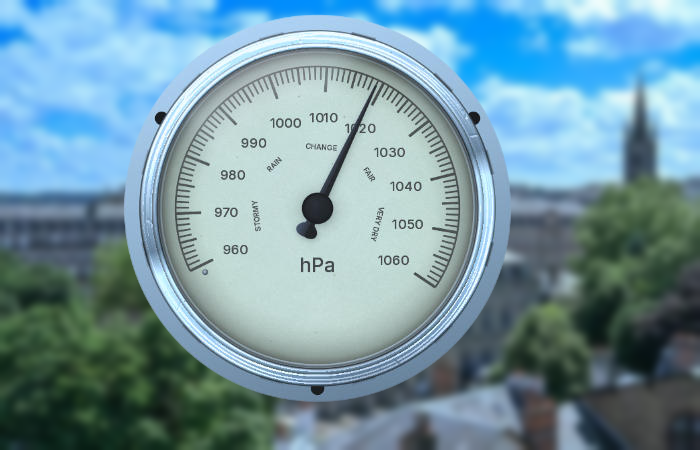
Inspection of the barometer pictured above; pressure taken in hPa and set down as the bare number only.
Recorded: 1019
